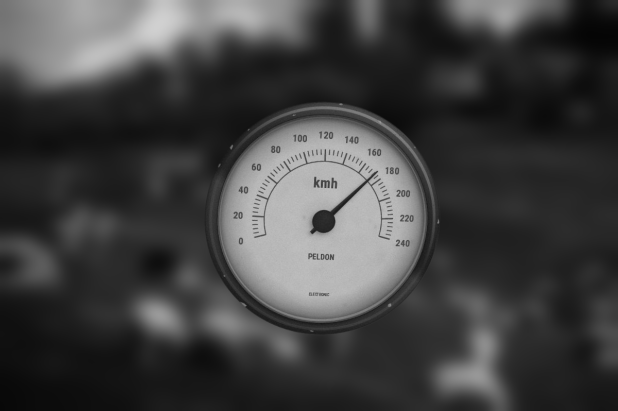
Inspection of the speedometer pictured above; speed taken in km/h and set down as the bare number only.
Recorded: 172
